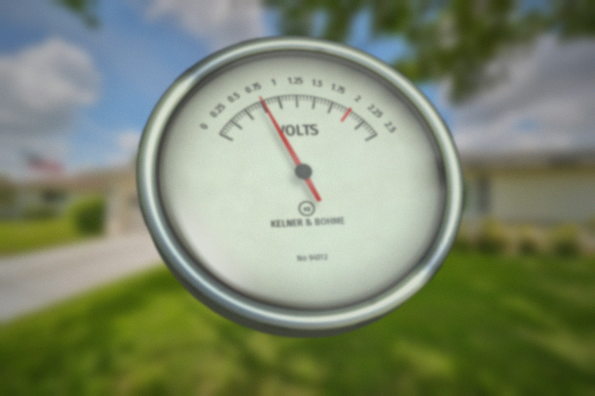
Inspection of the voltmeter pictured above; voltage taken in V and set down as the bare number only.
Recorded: 0.75
